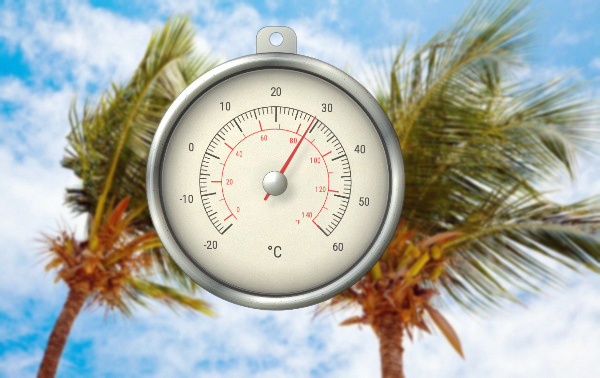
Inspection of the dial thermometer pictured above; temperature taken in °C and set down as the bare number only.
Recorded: 29
